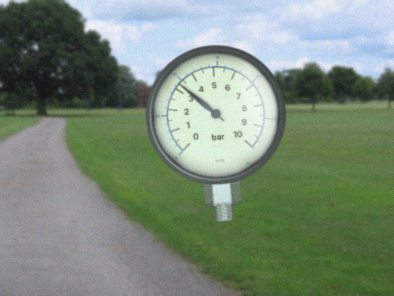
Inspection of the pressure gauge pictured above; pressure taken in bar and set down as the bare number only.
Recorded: 3.25
